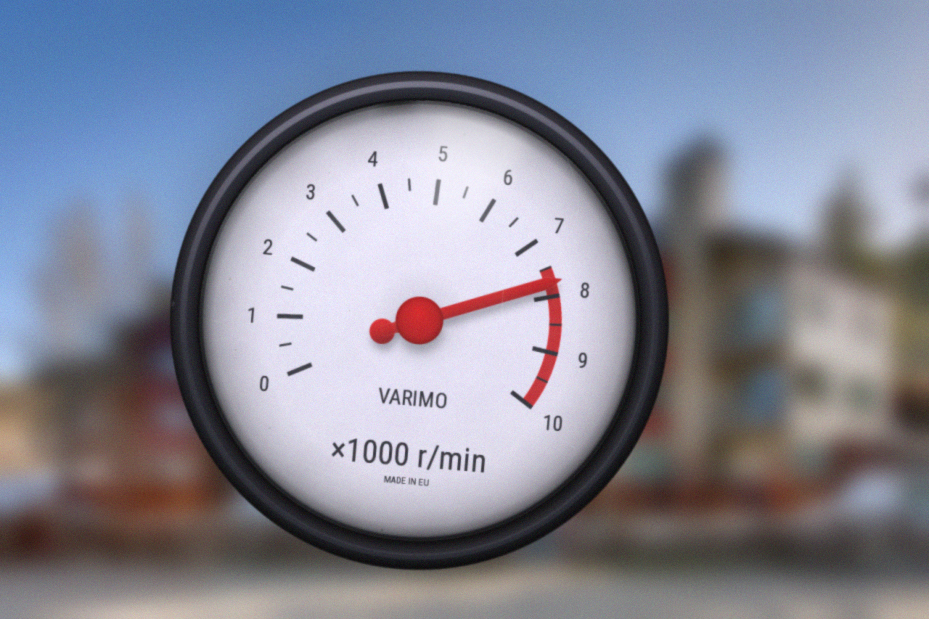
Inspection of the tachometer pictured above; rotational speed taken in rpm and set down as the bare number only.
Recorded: 7750
